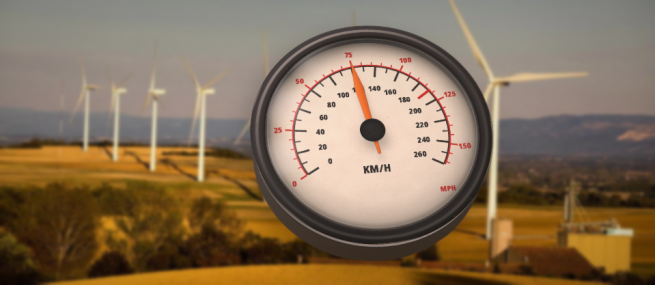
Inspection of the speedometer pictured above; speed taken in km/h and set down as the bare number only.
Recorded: 120
